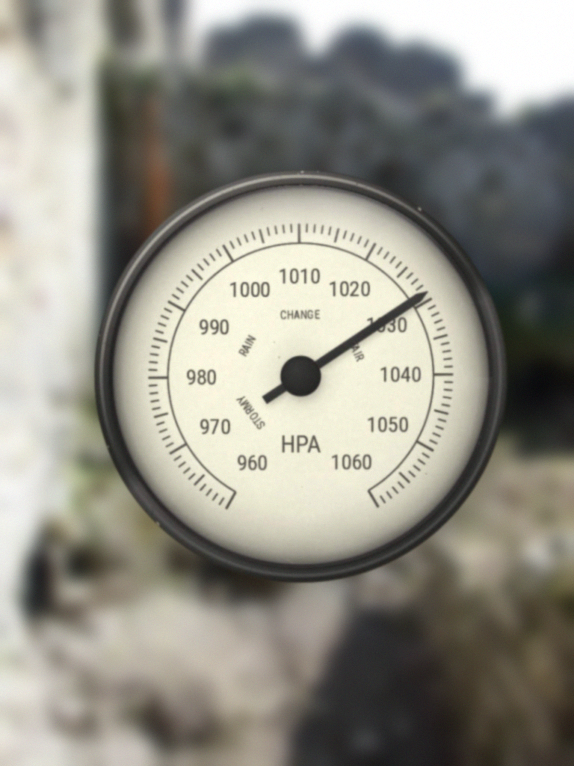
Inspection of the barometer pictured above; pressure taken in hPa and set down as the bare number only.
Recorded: 1029
